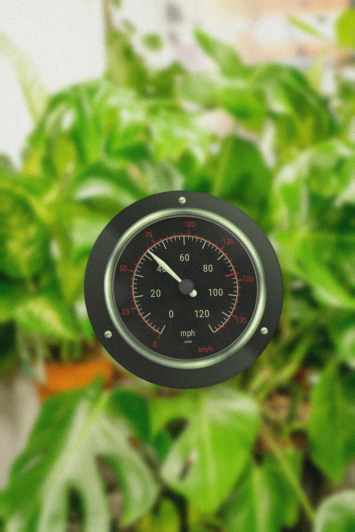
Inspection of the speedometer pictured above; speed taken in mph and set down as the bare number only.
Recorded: 42
